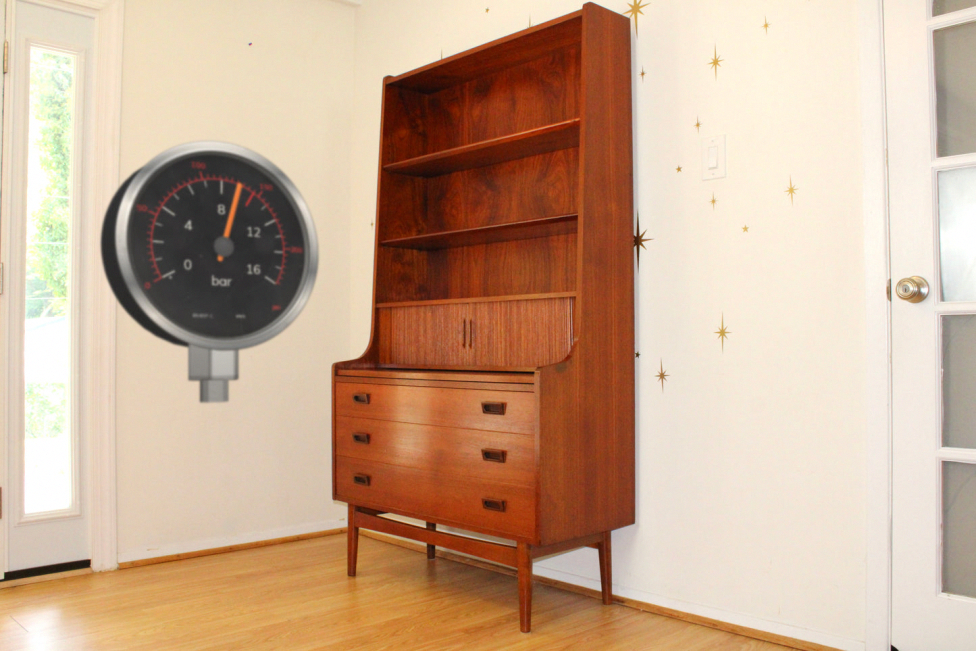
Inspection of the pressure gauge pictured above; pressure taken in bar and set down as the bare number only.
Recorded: 9
